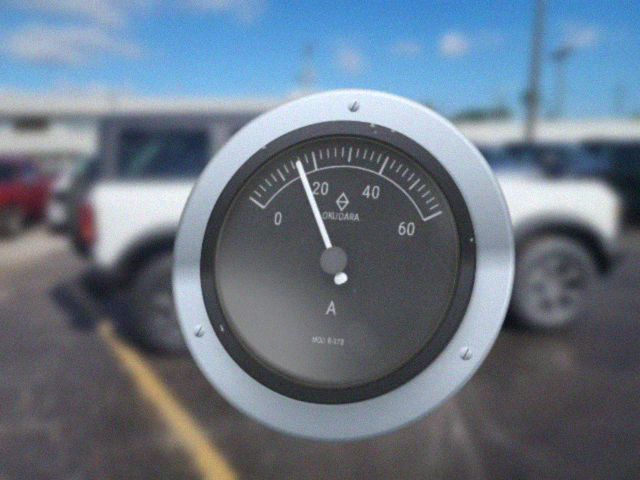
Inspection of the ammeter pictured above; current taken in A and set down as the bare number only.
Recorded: 16
